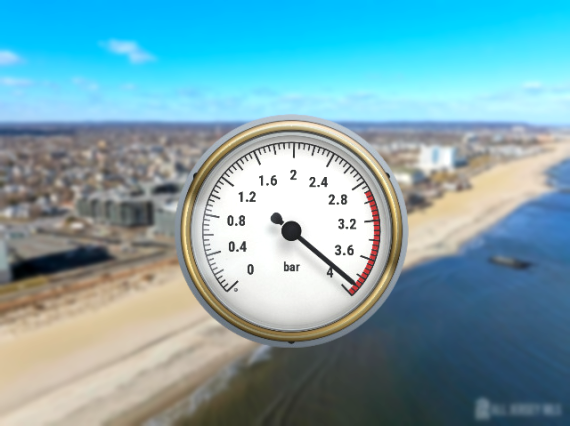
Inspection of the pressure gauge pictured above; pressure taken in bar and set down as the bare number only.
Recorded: 3.9
